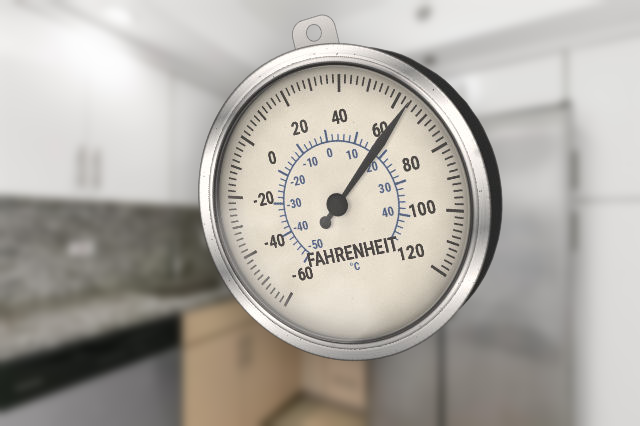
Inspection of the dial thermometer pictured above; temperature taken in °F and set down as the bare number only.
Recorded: 64
